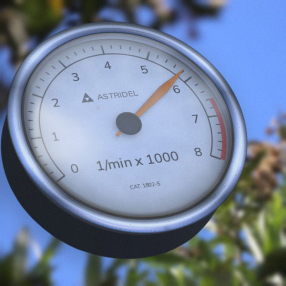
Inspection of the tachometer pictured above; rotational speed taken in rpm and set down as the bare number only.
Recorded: 5800
